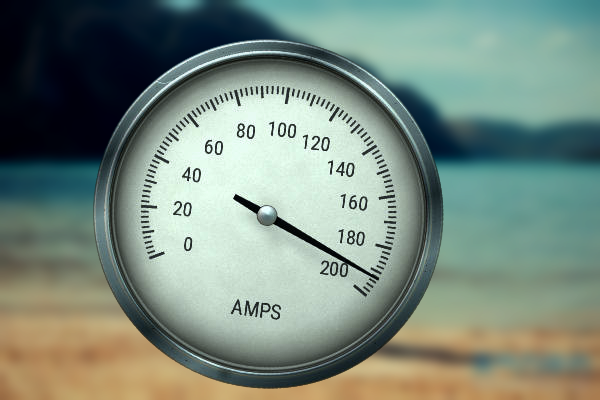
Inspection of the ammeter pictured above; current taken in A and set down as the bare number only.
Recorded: 192
